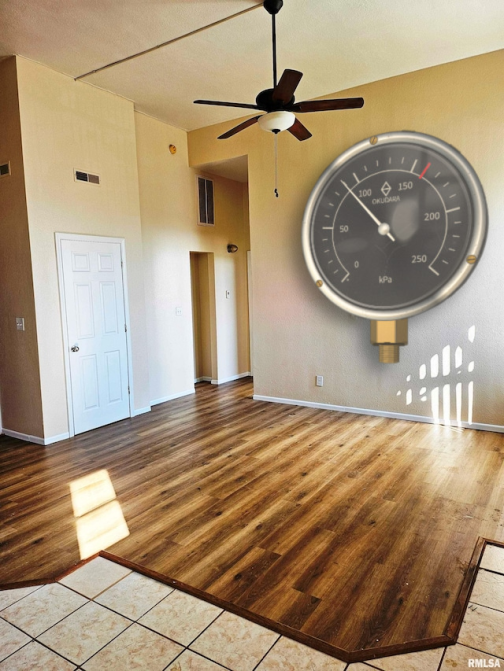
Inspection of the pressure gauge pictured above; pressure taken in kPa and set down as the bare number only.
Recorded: 90
